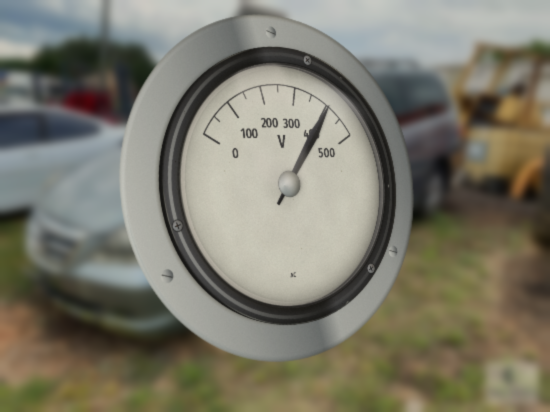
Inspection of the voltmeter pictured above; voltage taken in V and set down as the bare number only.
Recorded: 400
